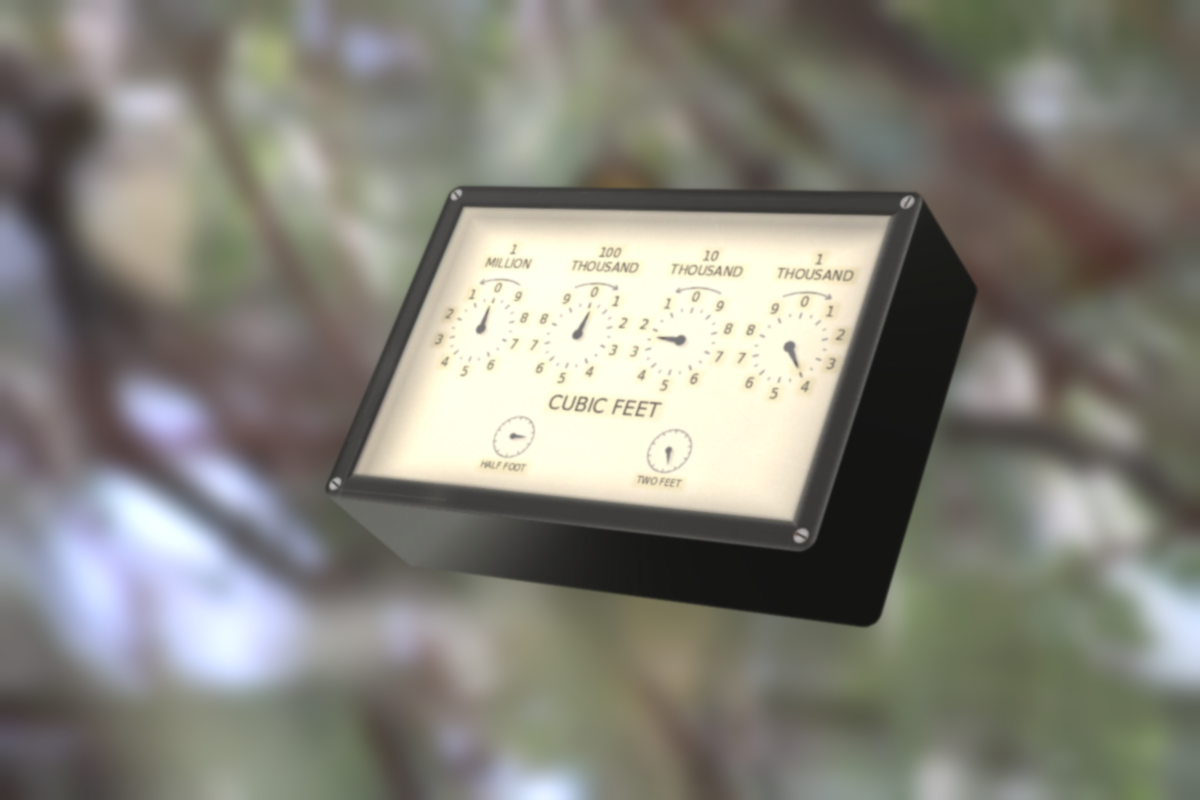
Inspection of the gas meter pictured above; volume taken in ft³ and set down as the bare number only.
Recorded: 2400
